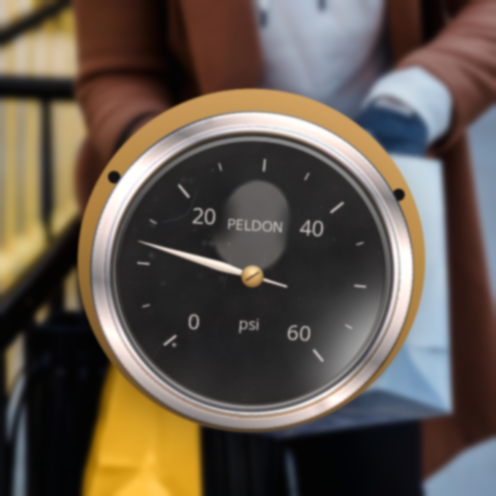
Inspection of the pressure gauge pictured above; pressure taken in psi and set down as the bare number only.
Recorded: 12.5
